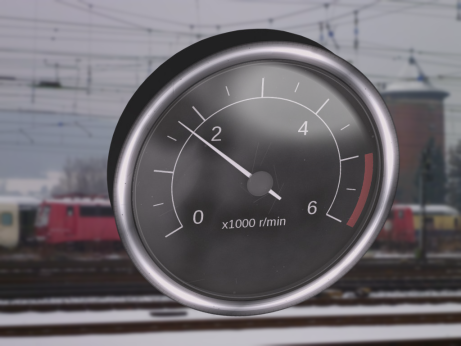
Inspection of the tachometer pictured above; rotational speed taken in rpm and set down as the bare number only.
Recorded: 1750
